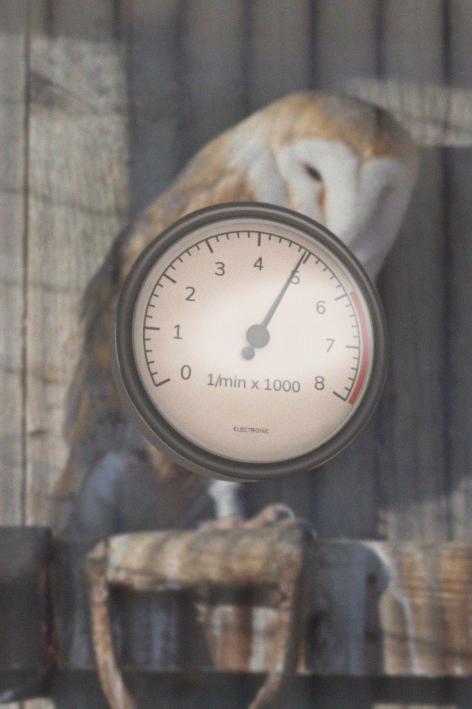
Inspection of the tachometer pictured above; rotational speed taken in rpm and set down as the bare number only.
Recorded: 4900
